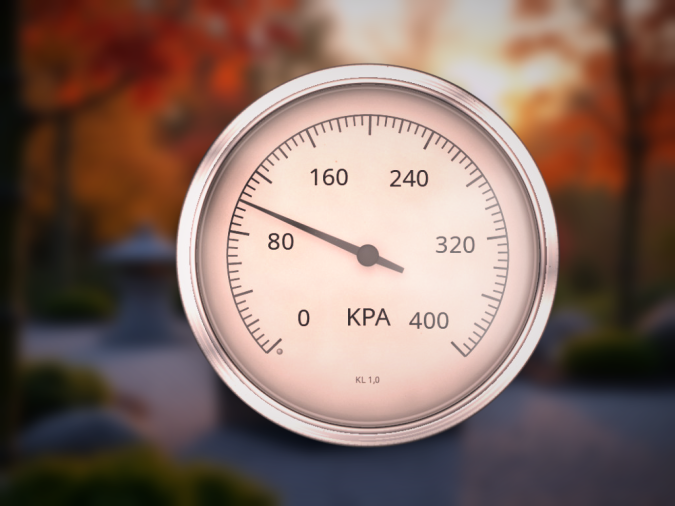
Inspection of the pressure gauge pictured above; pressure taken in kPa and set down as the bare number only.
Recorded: 100
